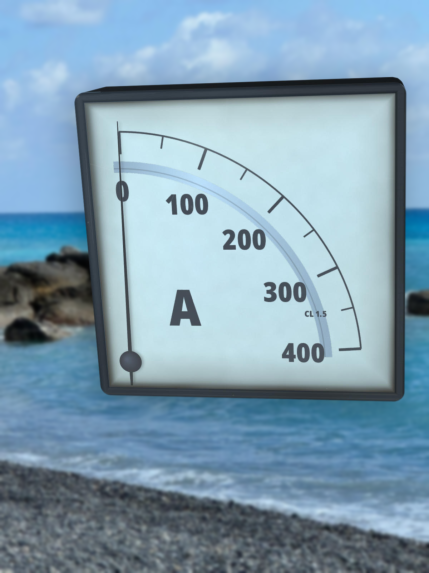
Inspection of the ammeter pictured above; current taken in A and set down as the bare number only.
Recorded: 0
